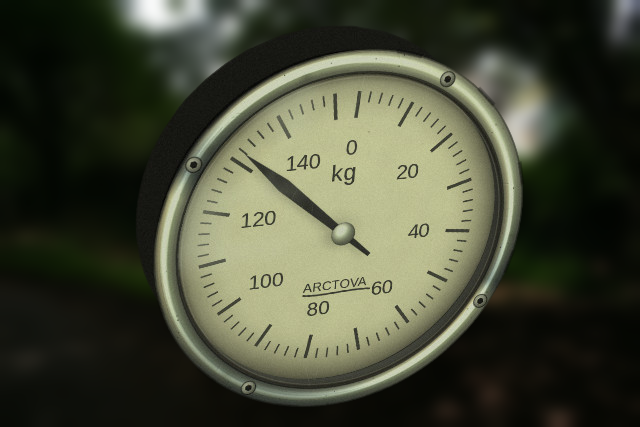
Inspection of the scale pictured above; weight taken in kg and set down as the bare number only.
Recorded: 132
